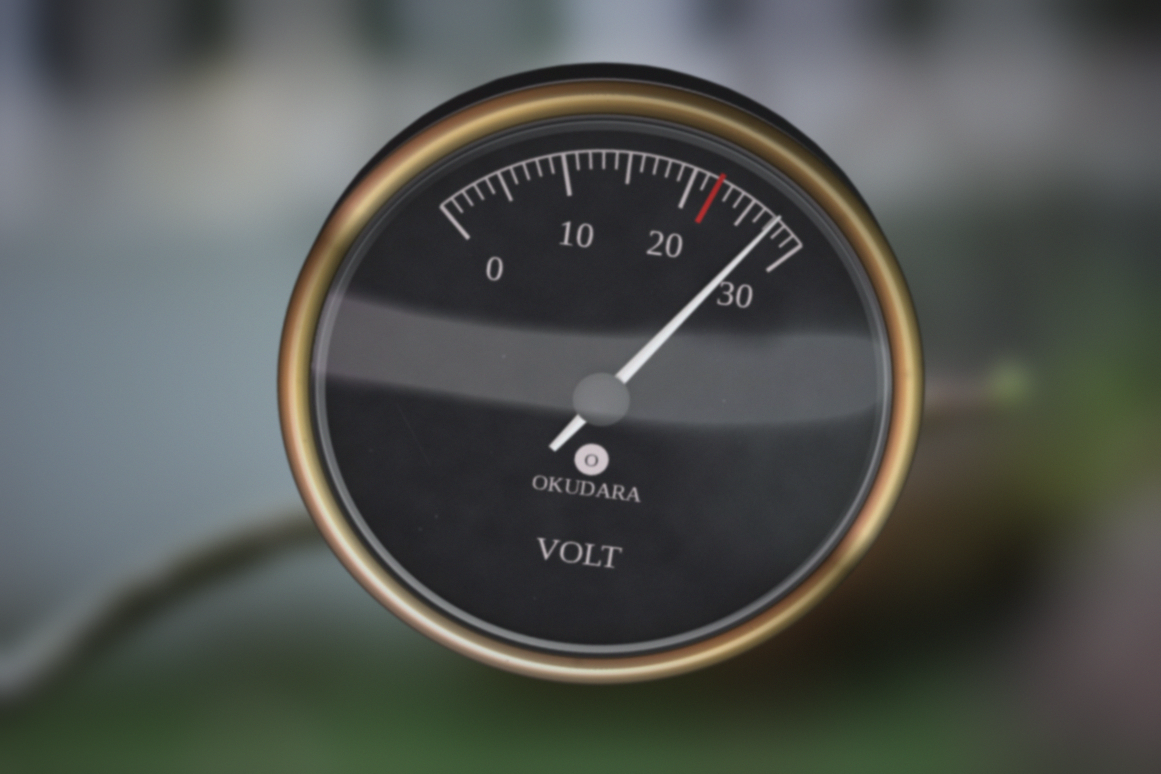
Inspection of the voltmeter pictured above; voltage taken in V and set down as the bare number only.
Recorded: 27
